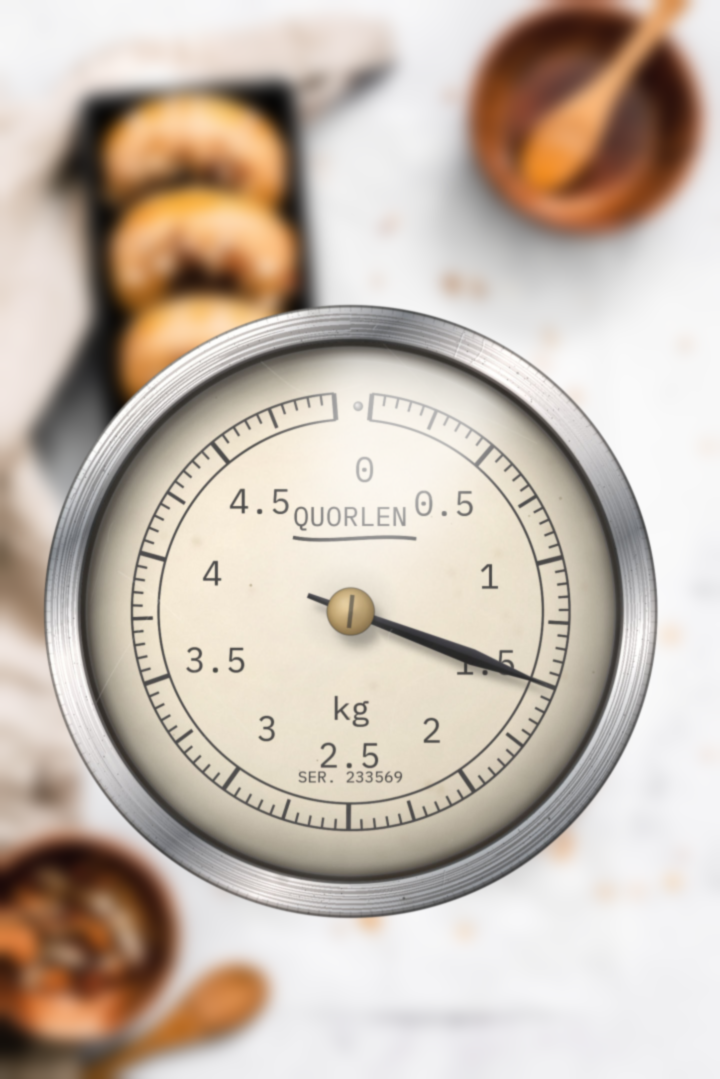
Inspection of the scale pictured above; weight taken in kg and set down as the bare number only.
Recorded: 1.5
